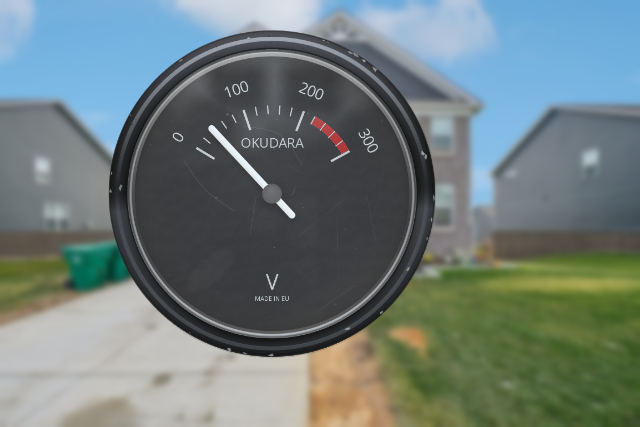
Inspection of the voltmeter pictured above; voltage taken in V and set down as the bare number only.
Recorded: 40
